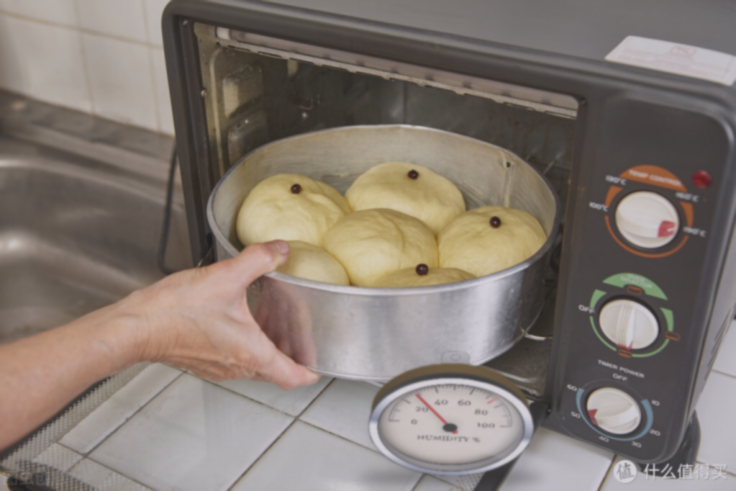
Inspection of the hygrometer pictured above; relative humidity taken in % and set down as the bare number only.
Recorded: 30
